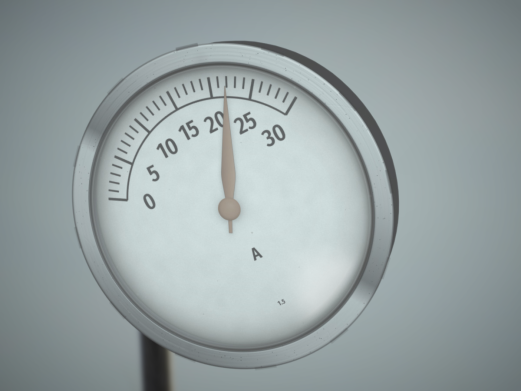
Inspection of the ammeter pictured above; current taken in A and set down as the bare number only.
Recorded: 22
